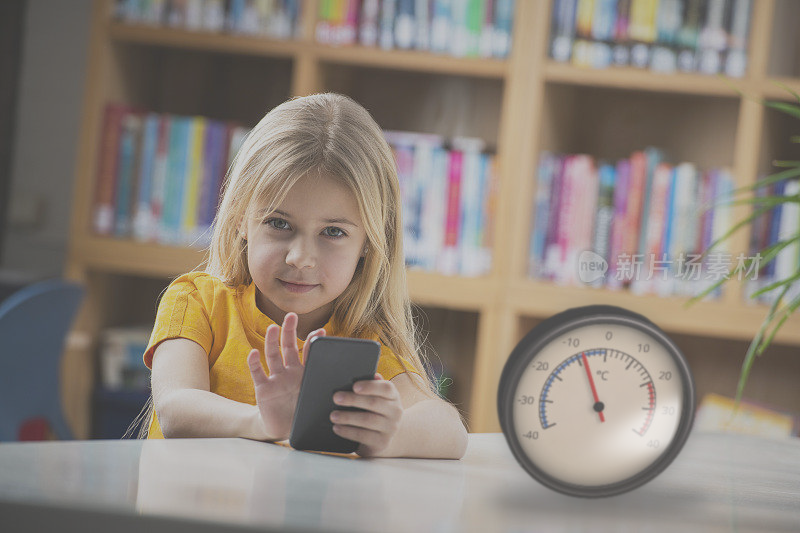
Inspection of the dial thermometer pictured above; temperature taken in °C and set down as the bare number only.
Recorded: -8
